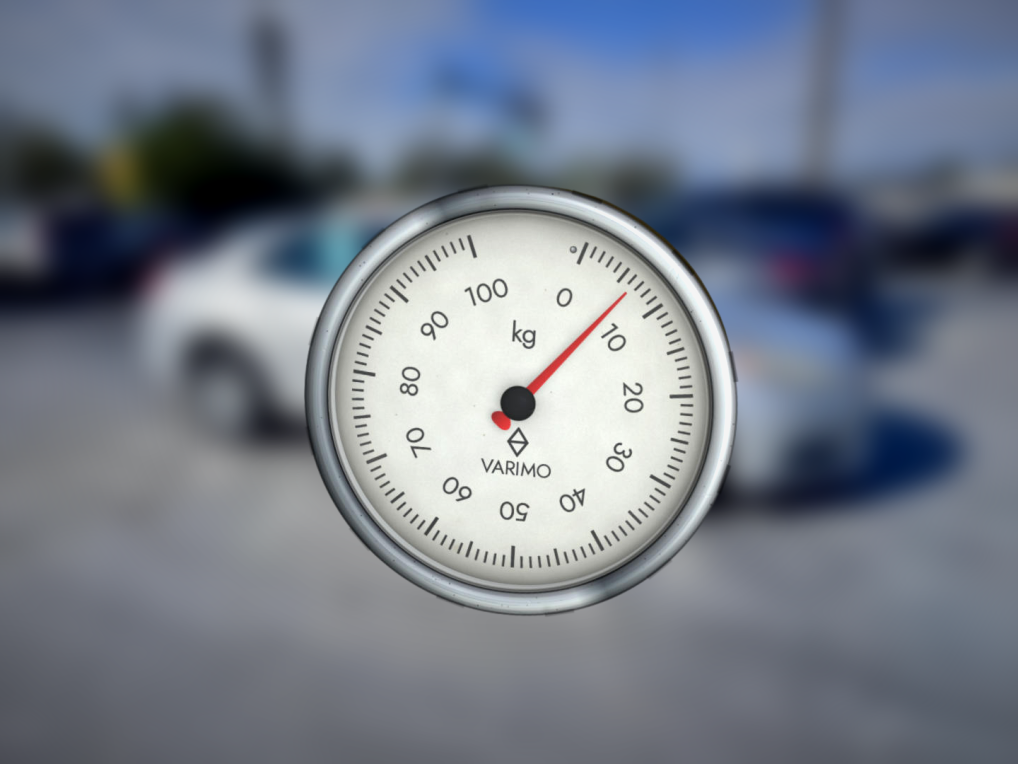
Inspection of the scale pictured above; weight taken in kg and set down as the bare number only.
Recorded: 6.5
